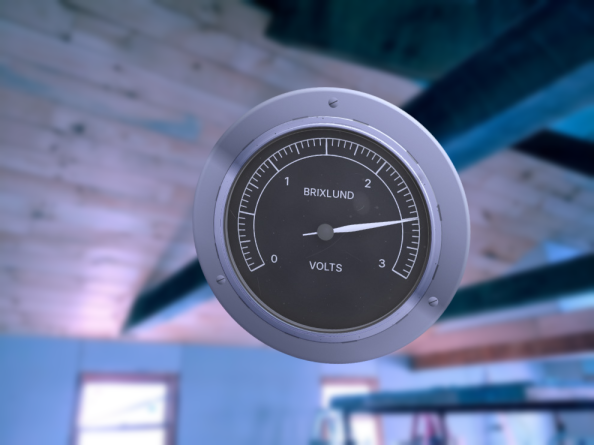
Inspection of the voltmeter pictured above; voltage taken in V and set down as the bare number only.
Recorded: 2.5
